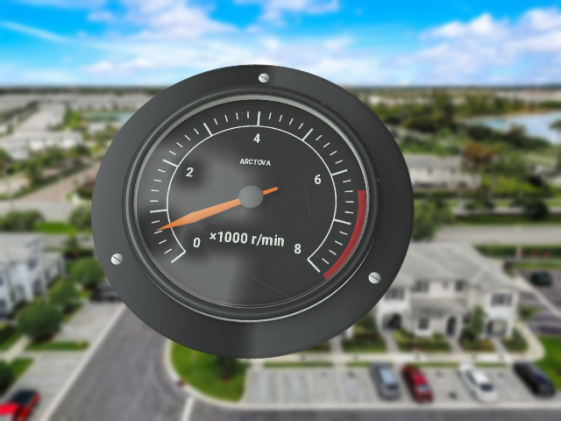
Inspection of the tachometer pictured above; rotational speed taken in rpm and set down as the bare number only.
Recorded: 600
